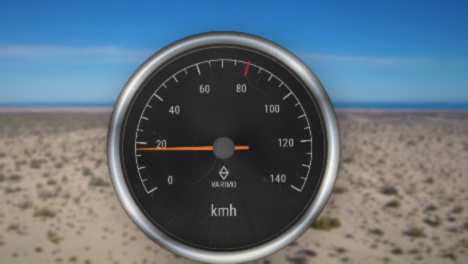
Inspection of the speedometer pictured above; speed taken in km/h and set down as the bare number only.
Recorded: 17.5
